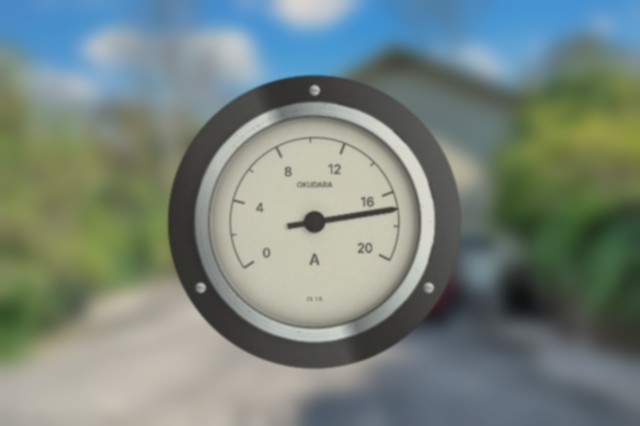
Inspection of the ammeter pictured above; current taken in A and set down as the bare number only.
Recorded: 17
